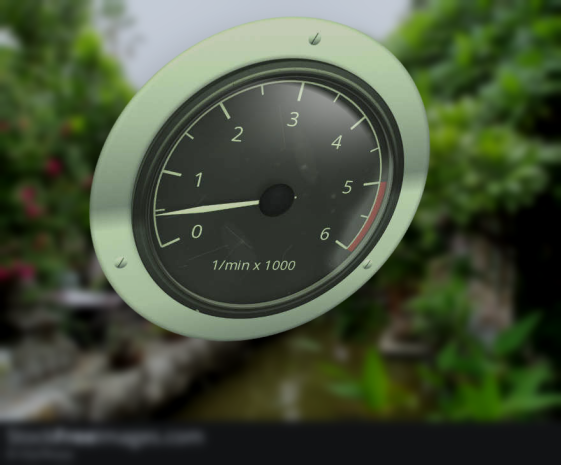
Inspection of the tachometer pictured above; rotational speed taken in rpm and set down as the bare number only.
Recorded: 500
